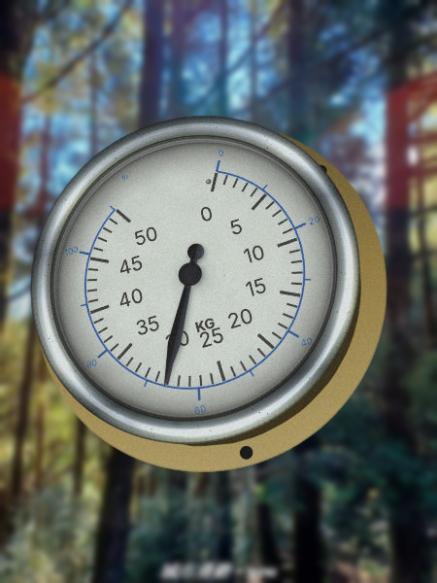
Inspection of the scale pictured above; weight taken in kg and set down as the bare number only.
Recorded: 30
